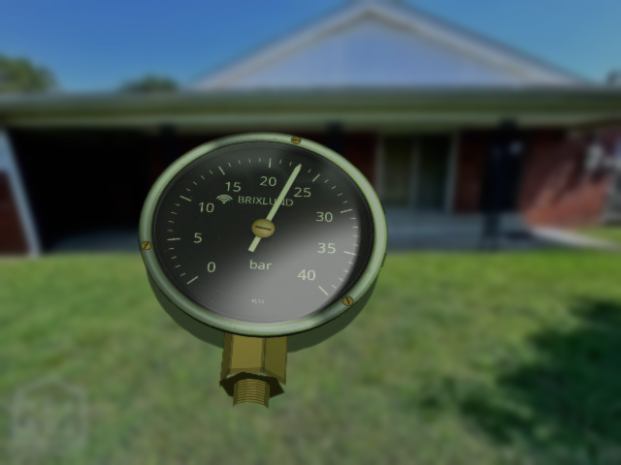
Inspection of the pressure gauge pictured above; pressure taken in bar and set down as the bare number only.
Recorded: 23
